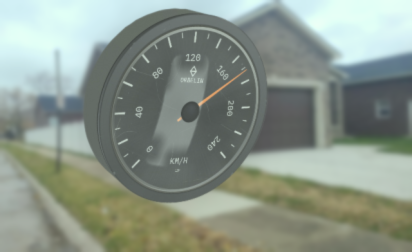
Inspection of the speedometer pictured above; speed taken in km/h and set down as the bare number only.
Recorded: 170
